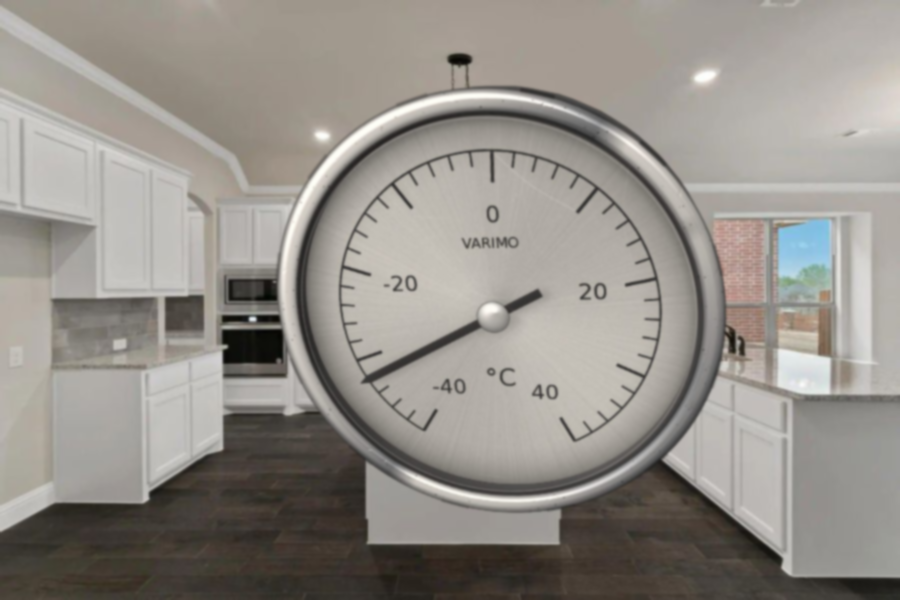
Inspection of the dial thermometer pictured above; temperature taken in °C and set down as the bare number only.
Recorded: -32
